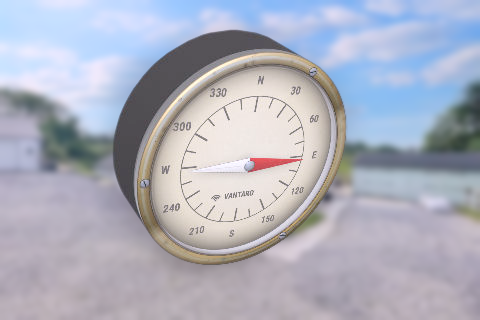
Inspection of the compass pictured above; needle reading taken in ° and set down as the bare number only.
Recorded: 90
